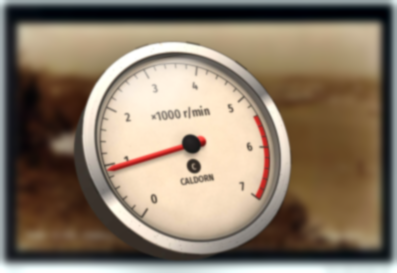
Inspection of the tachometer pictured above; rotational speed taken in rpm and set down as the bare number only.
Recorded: 900
